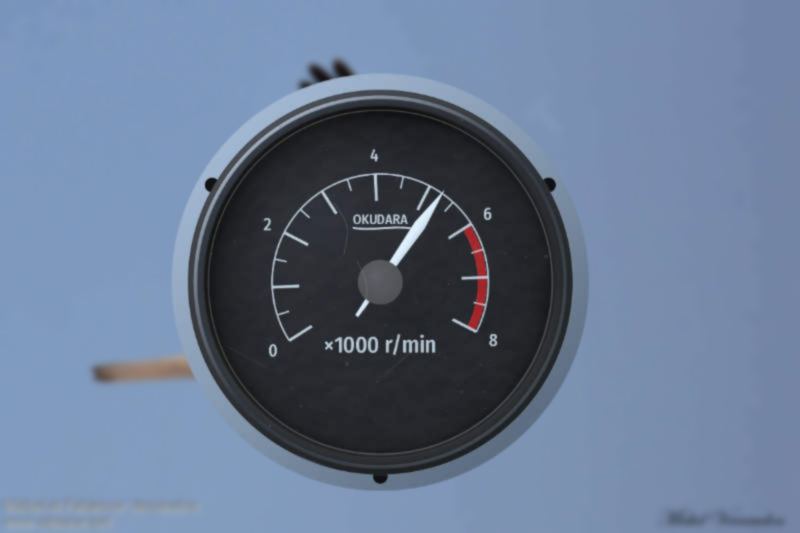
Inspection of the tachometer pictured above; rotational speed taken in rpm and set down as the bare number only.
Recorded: 5250
